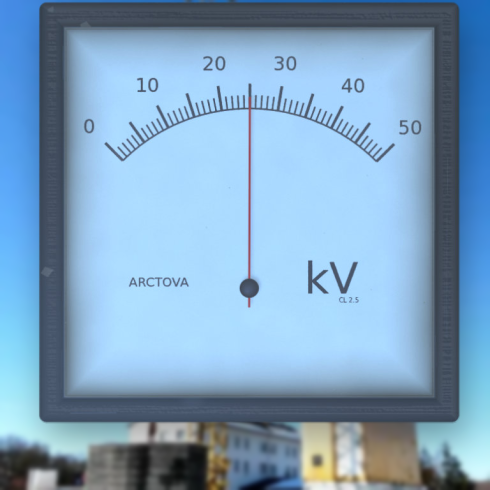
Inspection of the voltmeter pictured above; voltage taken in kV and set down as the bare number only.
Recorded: 25
